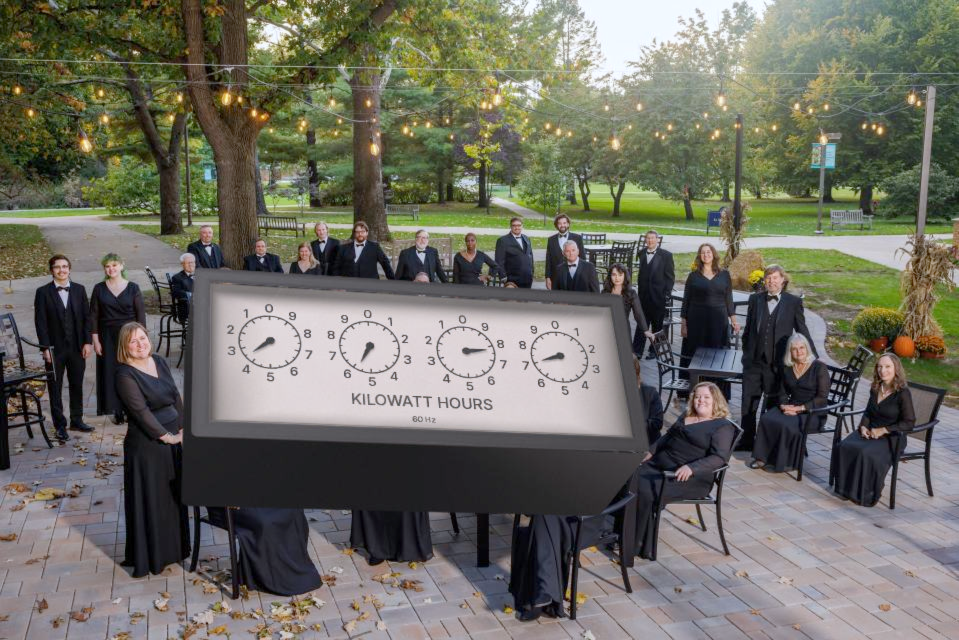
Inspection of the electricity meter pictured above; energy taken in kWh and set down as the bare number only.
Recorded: 3577
